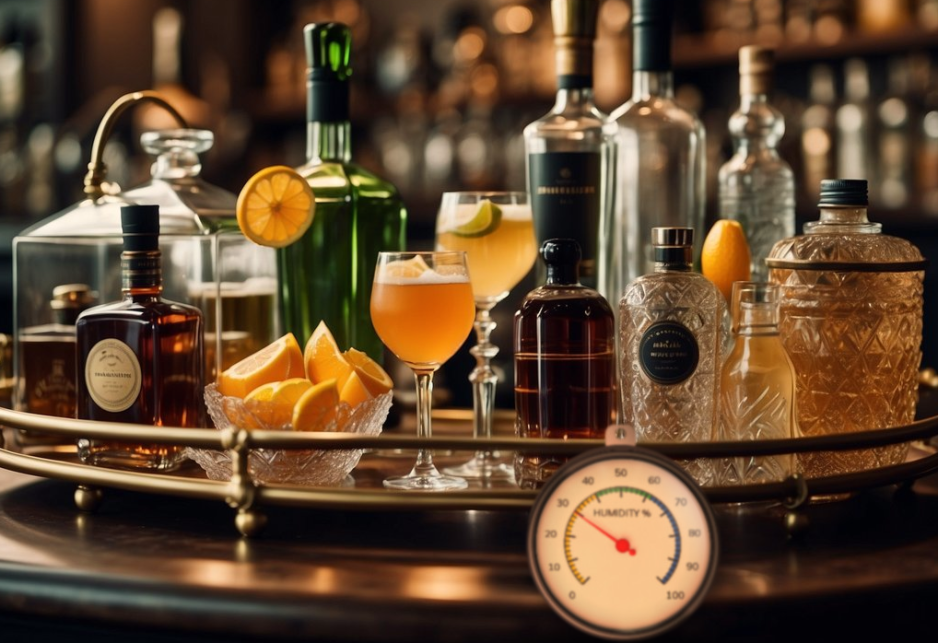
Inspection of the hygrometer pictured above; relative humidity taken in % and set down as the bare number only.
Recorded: 30
